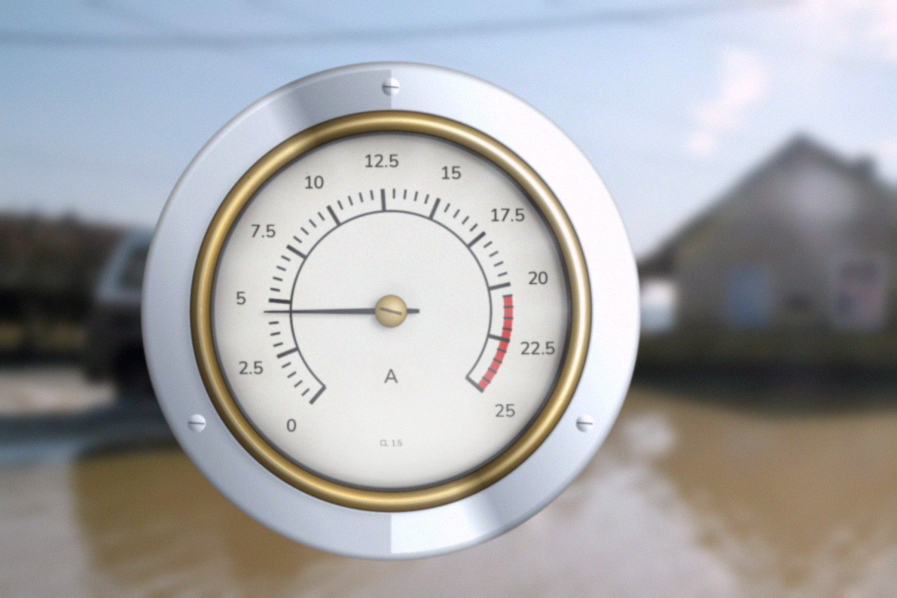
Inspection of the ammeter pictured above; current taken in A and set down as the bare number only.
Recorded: 4.5
